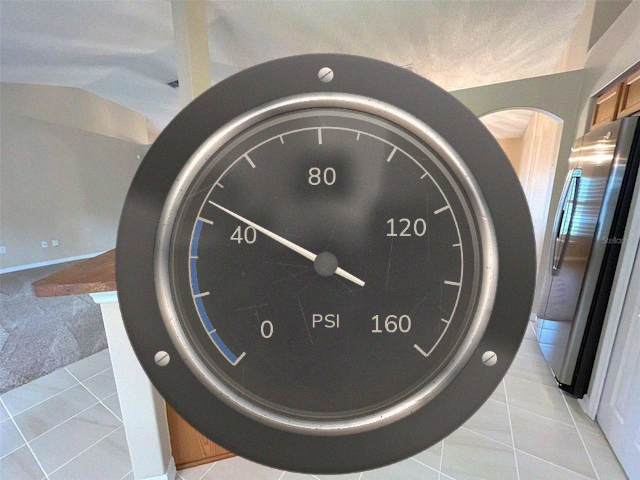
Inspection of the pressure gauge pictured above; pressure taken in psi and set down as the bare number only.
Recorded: 45
